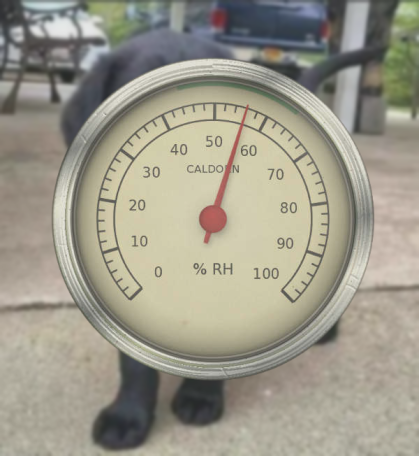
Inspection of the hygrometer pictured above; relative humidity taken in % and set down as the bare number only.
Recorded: 56
